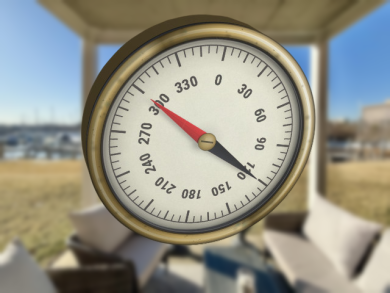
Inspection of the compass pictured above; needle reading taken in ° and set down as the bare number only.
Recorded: 300
